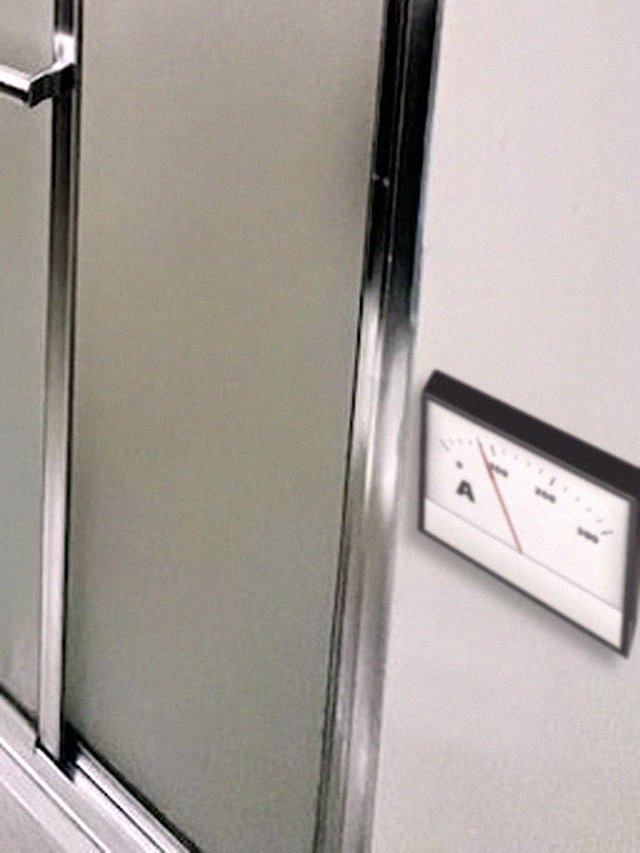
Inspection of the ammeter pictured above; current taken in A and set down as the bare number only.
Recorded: 80
